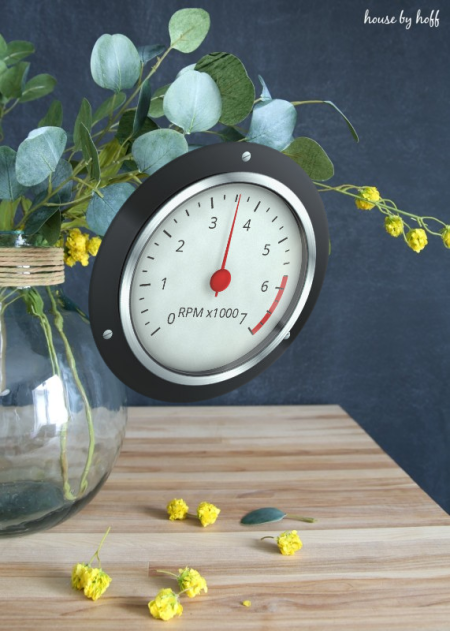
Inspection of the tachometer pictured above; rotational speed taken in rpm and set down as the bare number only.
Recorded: 3500
